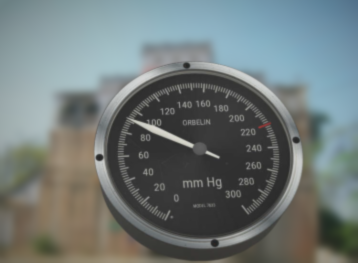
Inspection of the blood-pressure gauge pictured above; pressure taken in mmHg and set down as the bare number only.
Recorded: 90
